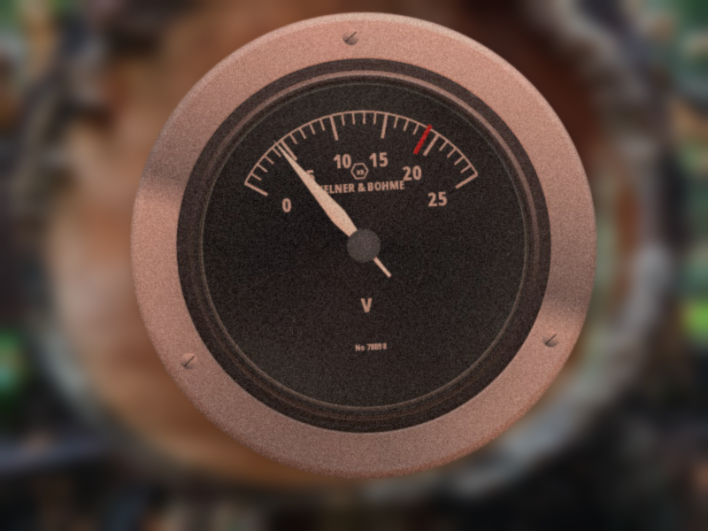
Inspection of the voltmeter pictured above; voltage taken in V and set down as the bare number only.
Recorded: 4.5
